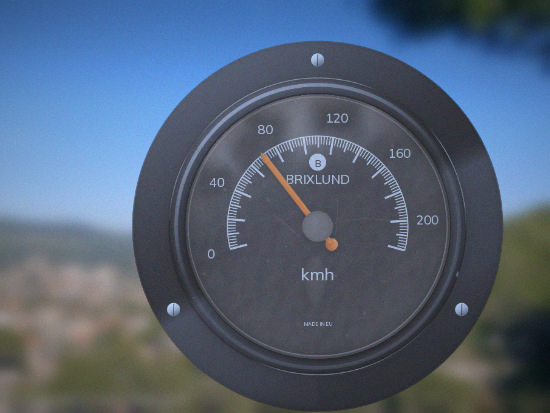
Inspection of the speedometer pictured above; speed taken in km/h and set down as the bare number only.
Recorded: 70
